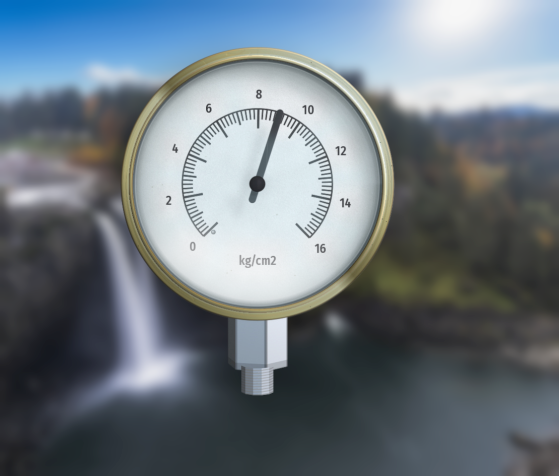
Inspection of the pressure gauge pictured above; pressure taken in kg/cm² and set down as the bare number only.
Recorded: 9
